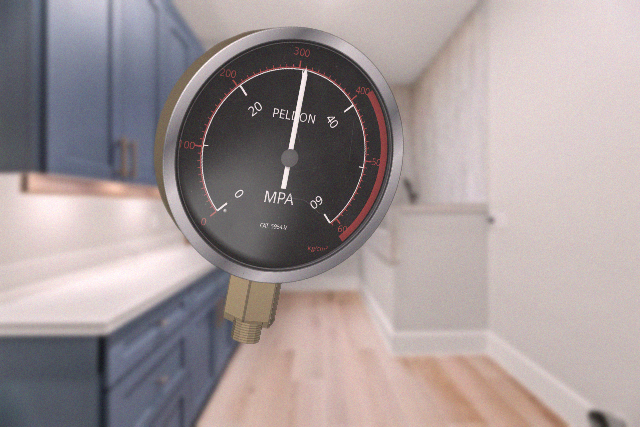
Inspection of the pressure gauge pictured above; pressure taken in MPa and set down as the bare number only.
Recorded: 30
